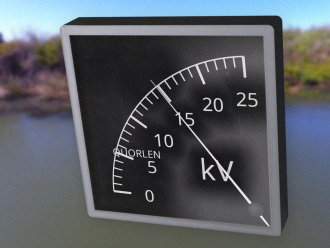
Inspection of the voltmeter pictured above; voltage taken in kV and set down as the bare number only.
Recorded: 15
